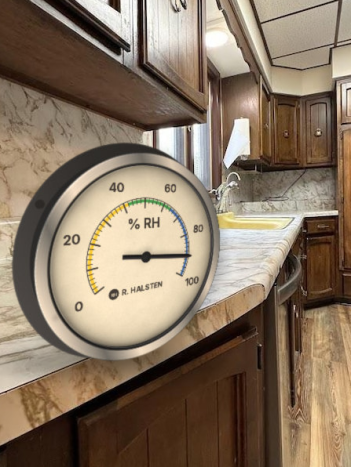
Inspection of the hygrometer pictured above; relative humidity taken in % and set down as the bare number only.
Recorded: 90
